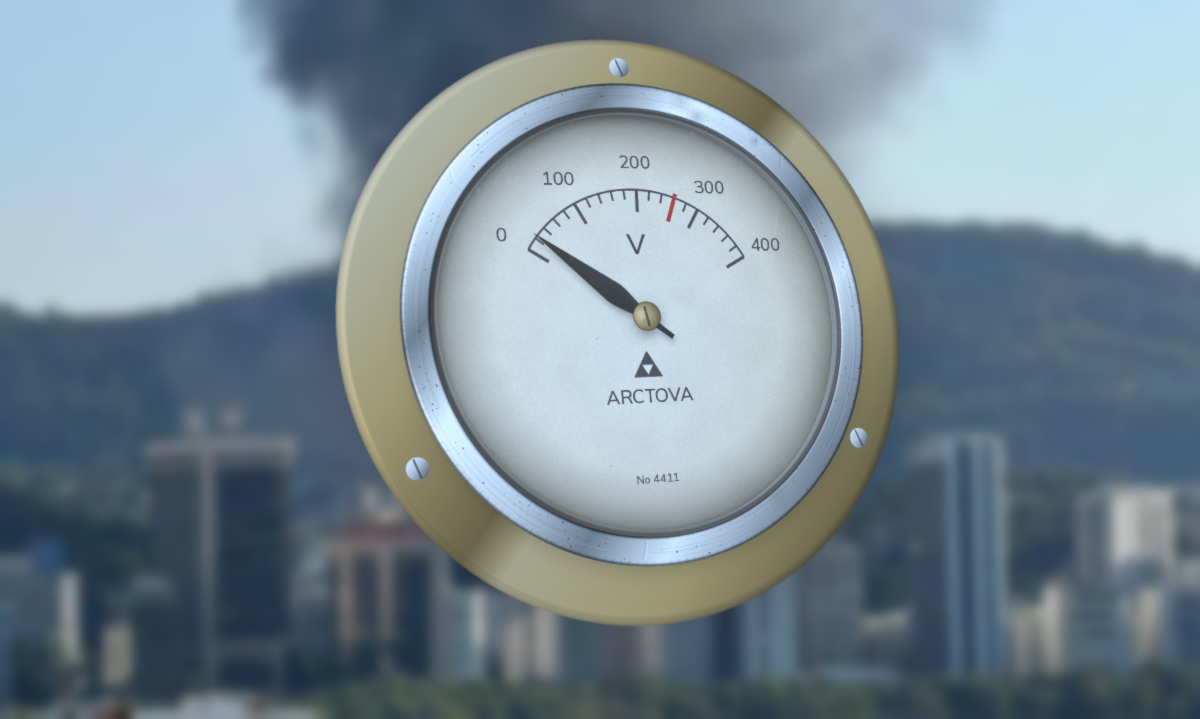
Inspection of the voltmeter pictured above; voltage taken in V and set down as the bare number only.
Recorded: 20
